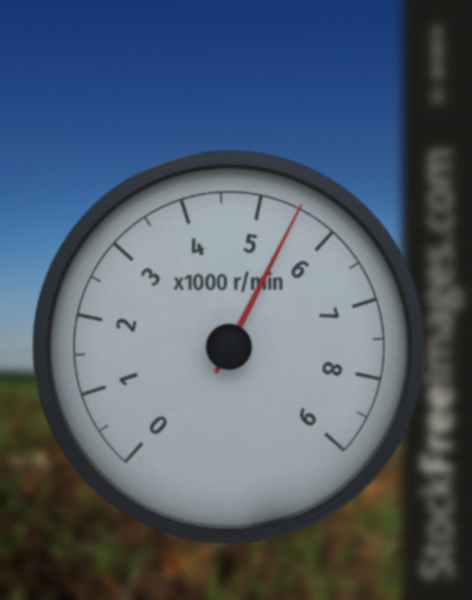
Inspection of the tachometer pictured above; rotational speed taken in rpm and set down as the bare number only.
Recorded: 5500
